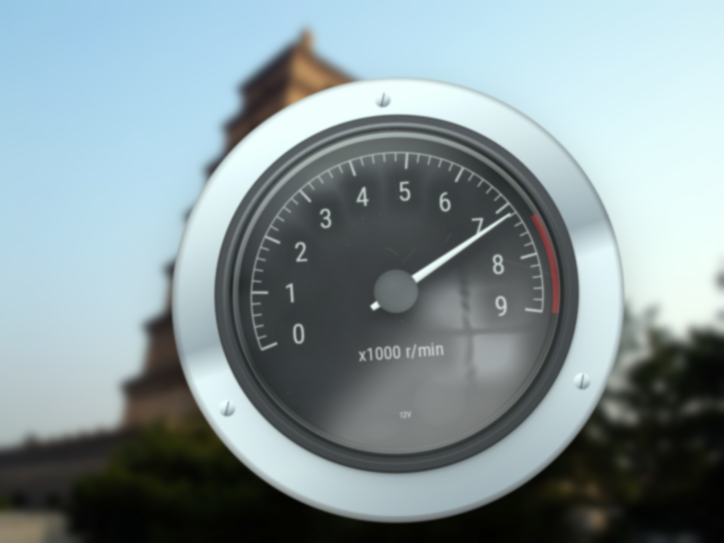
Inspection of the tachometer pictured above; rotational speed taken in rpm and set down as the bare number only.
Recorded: 7200
